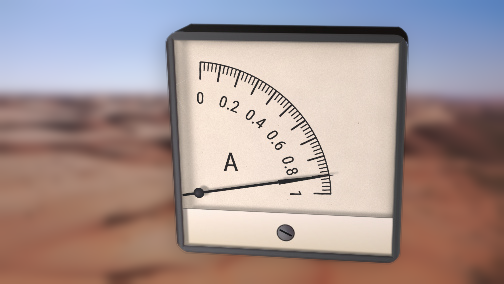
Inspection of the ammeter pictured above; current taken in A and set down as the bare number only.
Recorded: 0.9
